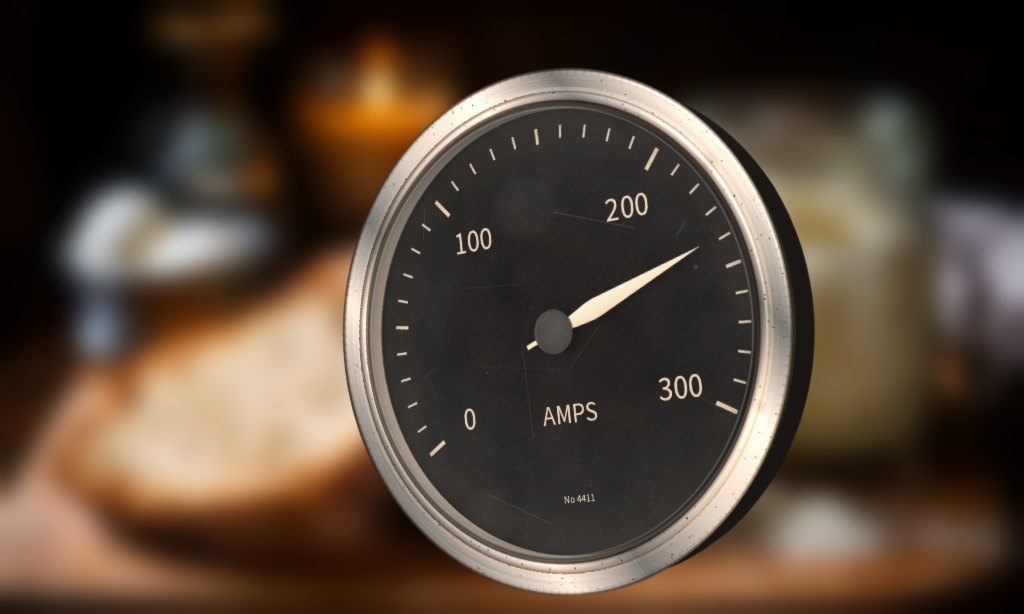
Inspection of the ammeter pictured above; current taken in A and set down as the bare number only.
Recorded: 240
